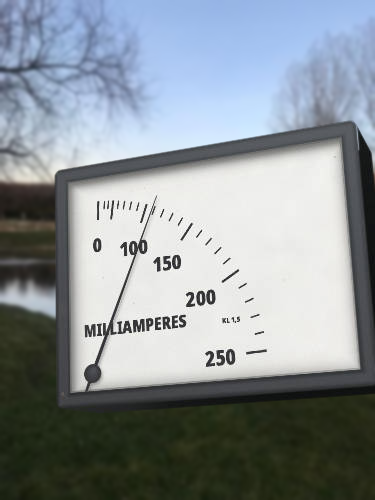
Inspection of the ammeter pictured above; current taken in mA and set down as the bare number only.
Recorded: 110
